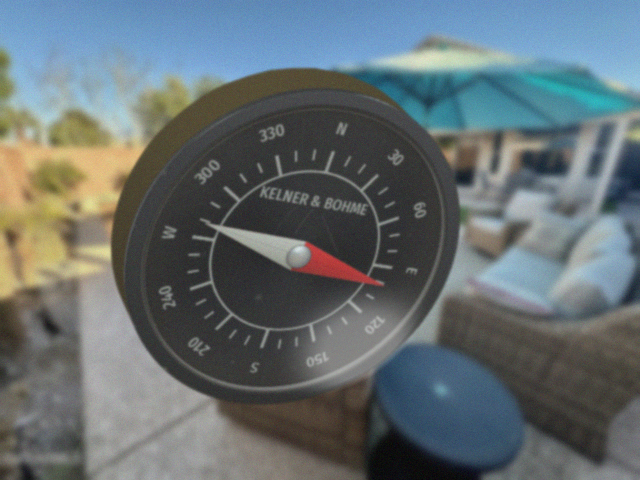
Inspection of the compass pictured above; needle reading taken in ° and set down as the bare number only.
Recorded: 100
